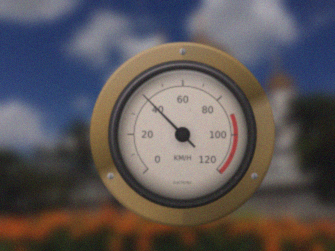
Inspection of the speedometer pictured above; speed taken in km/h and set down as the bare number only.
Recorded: 40
